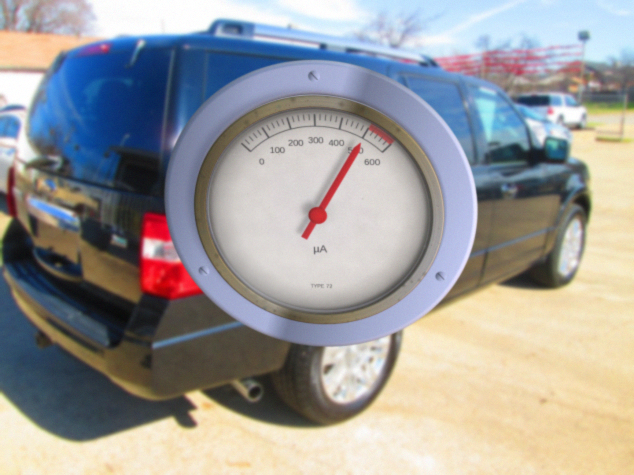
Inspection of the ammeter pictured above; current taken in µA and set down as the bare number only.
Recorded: 500
